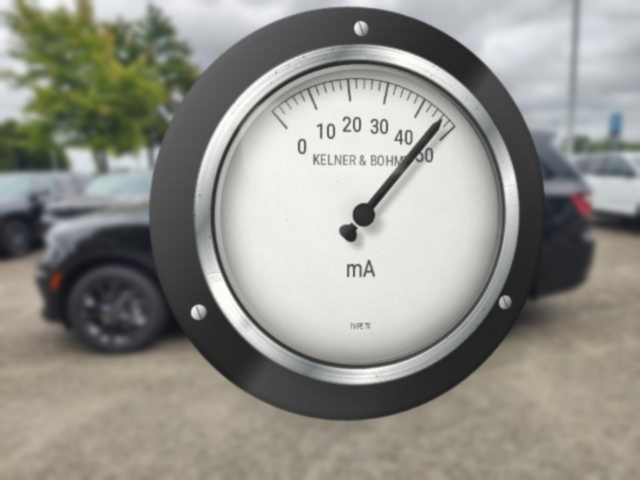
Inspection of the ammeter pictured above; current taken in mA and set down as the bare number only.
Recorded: 46
